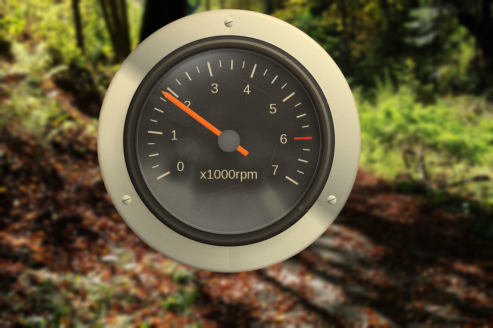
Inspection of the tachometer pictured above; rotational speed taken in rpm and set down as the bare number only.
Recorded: 1875
